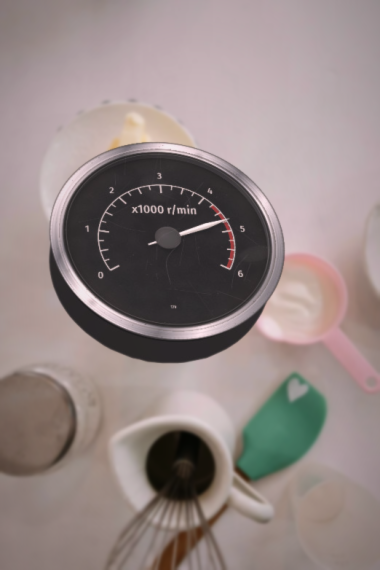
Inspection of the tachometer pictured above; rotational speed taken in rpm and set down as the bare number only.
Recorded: 4750
